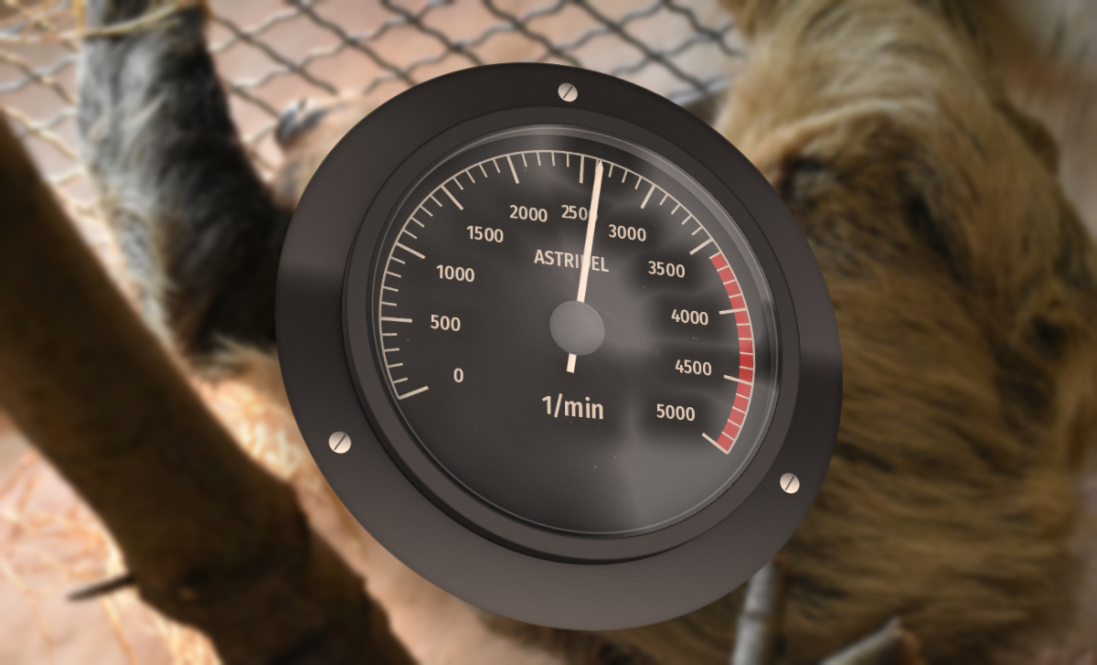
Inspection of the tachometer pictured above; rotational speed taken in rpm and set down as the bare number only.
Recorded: 2600
